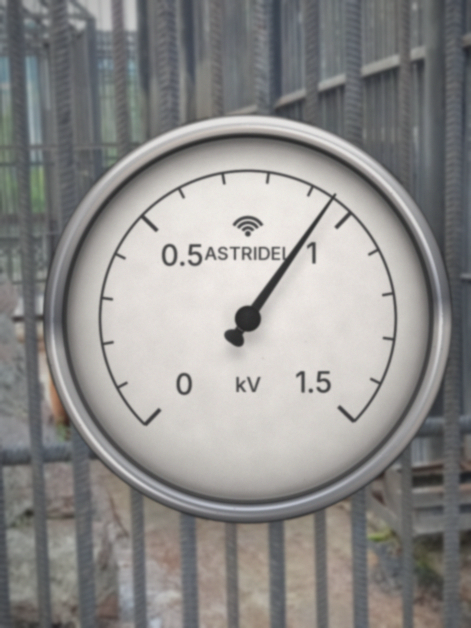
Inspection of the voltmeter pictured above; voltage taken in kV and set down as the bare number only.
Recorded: 0.95
